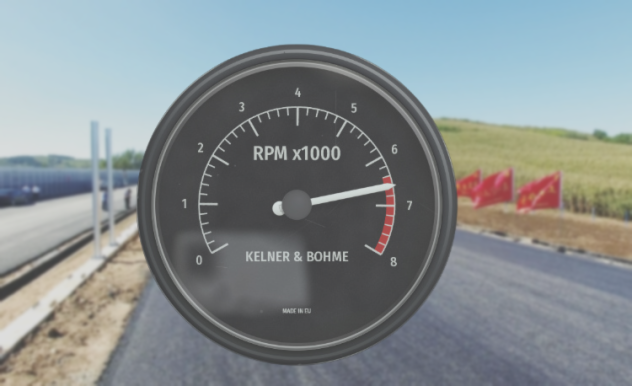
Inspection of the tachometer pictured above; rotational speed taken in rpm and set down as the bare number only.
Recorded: 6600
